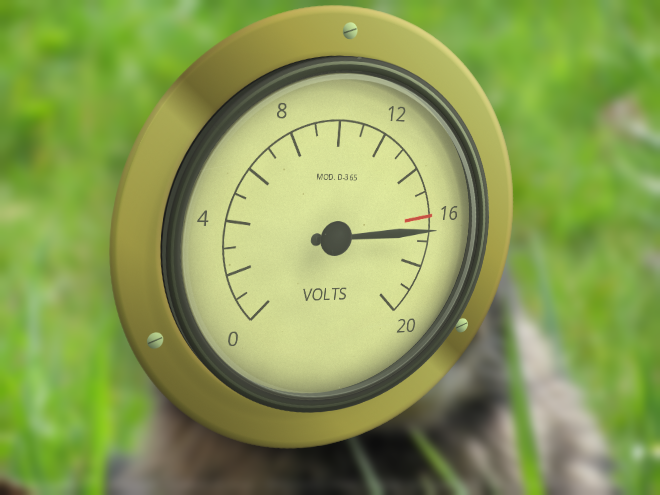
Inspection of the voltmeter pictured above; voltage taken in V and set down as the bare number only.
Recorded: 16.5
